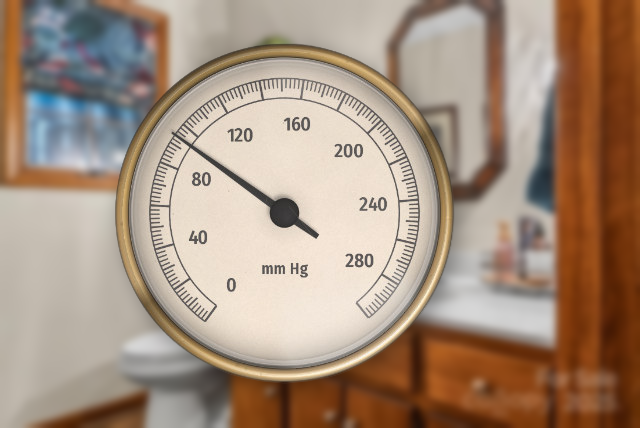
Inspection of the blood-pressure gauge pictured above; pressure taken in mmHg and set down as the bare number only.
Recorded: 94
